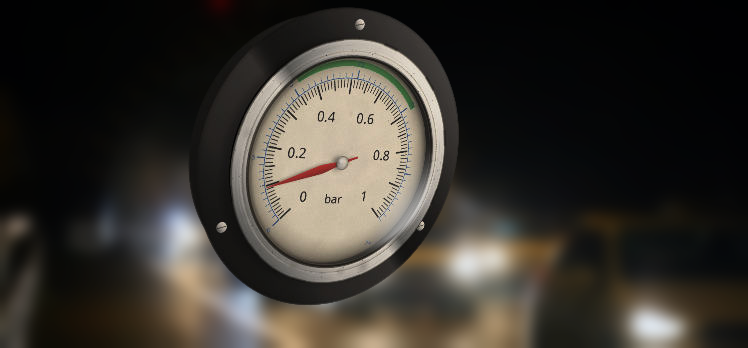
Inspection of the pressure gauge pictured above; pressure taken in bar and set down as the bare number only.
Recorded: 0.1
